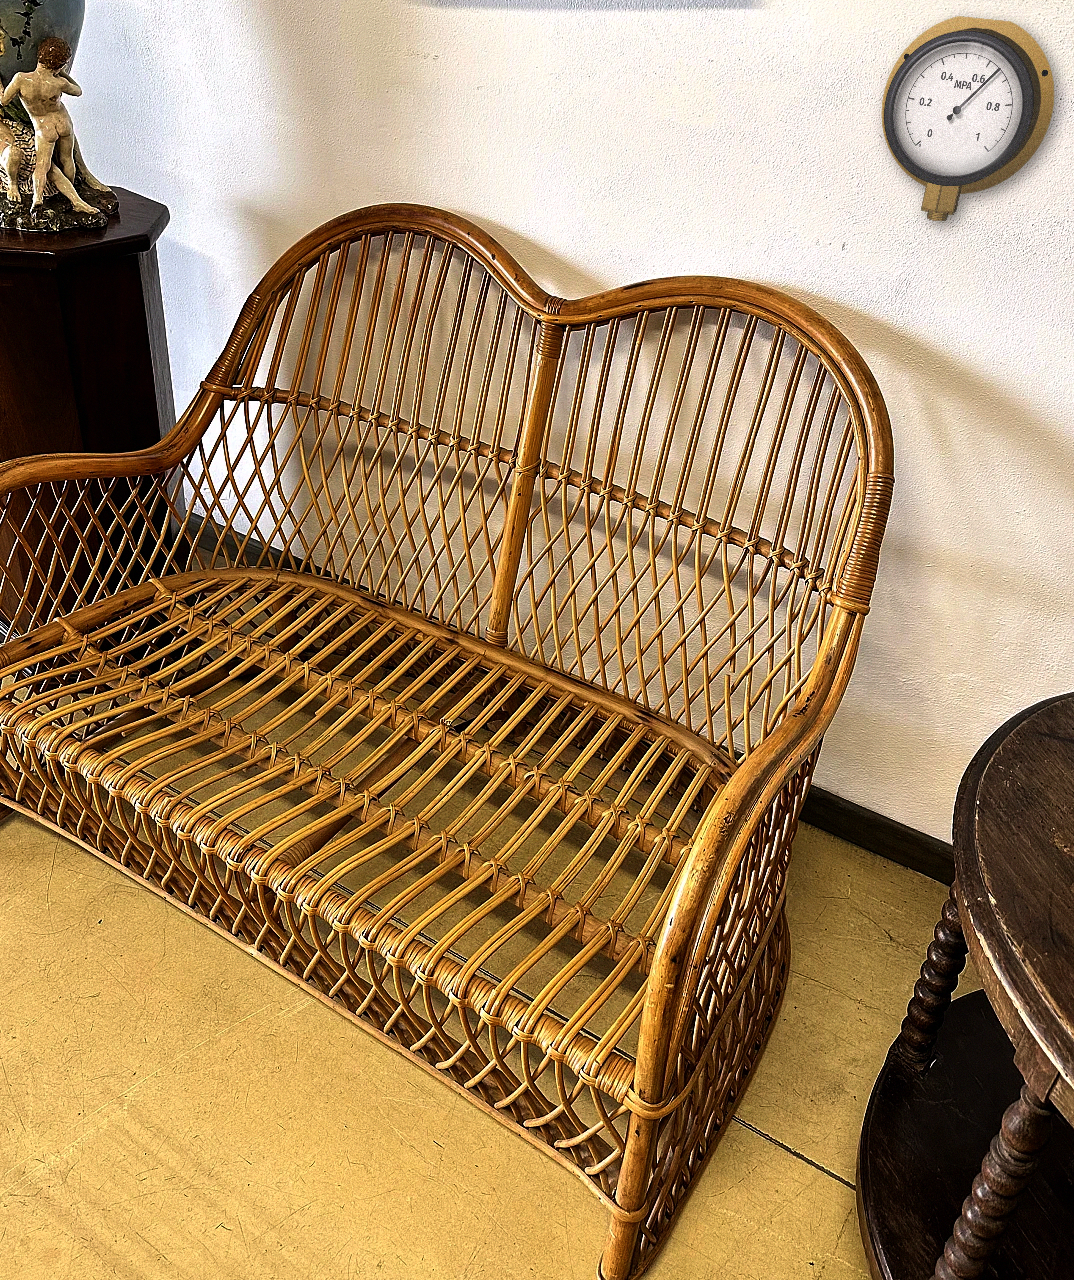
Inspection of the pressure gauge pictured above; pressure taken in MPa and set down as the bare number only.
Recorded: 0.65
